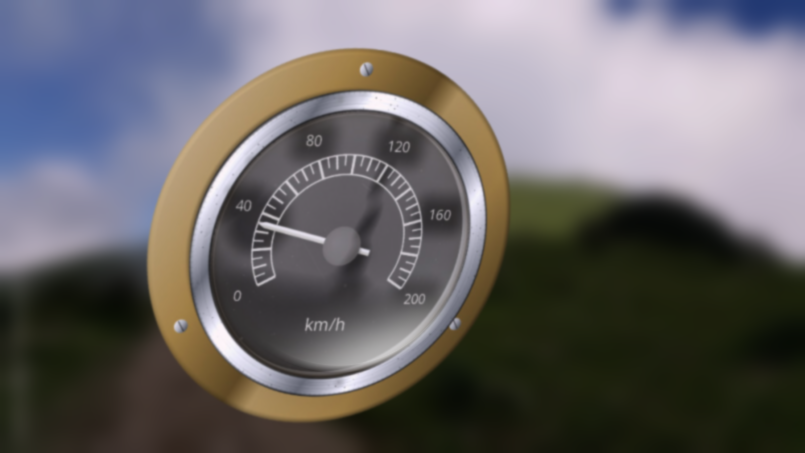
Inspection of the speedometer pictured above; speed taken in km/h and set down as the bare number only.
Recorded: 35
